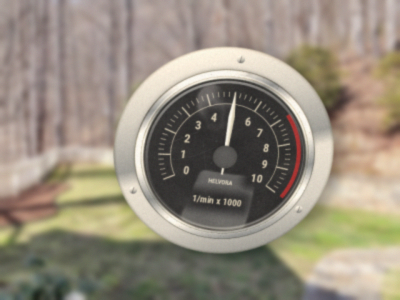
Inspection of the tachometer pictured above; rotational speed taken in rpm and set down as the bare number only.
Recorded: 5000
